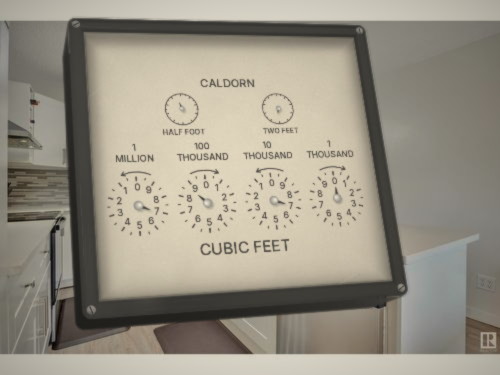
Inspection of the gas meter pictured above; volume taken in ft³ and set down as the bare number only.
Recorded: 687000
